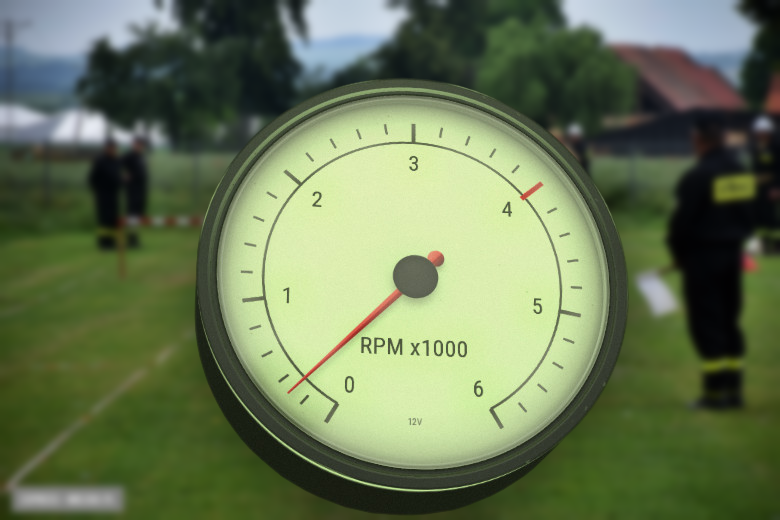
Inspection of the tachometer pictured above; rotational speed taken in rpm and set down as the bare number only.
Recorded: 300
